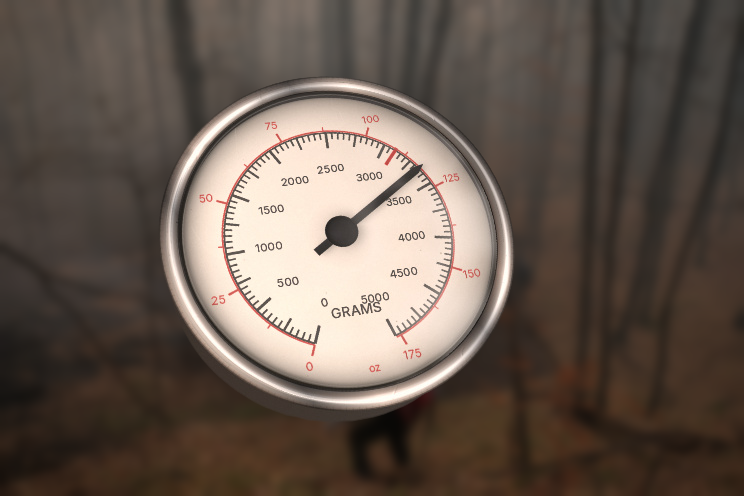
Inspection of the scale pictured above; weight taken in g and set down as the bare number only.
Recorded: 3350
